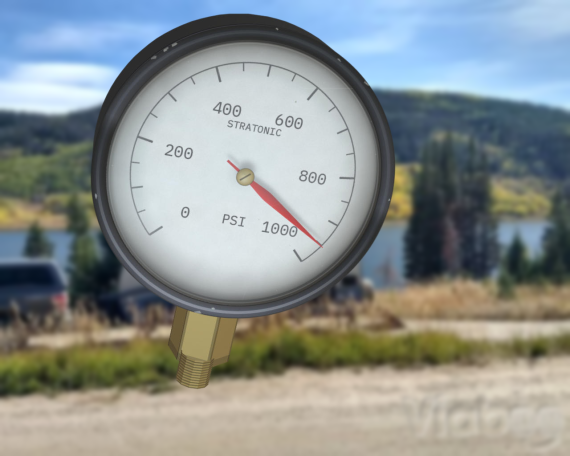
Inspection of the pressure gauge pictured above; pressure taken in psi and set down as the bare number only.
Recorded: 950
